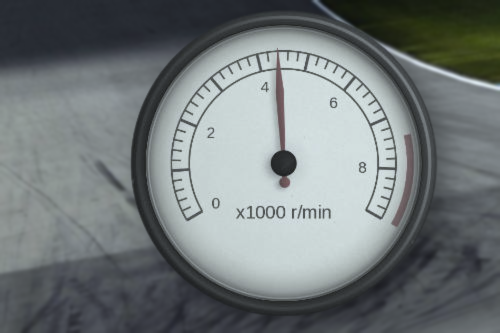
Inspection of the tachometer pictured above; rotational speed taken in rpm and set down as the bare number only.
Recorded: 4400
